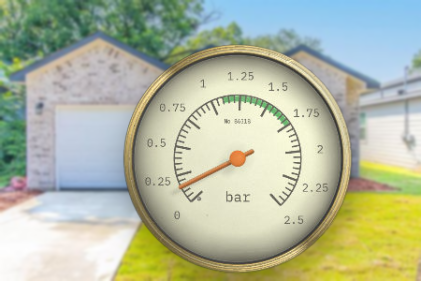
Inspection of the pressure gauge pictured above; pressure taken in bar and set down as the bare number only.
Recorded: 0.15
